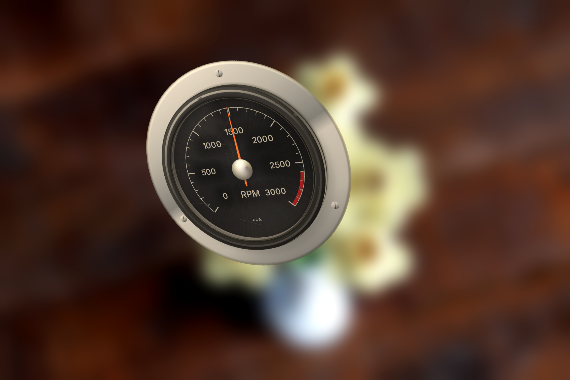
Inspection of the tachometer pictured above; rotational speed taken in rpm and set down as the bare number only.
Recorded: 1500
